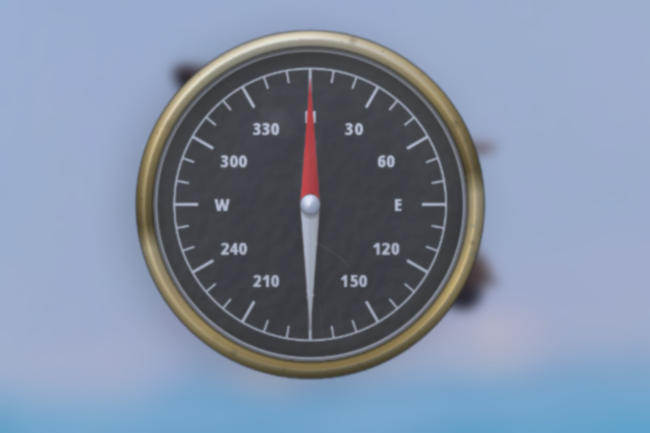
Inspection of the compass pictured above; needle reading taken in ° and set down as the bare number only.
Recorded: 0
